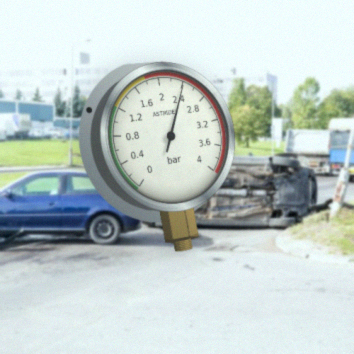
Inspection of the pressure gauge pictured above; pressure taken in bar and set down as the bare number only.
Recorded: 2.4
